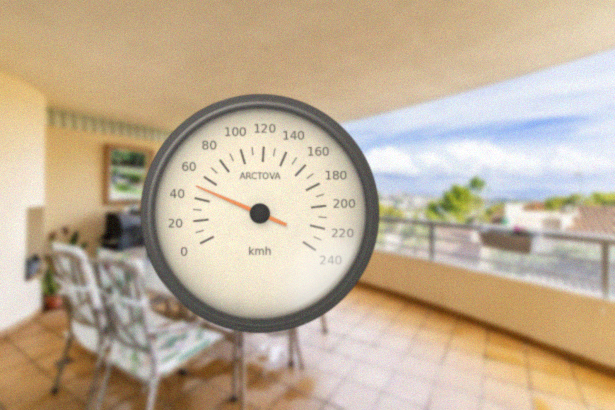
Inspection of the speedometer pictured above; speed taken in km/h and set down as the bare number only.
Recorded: 50
